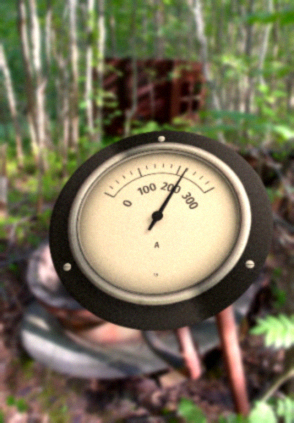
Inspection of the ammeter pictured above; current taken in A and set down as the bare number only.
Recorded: 220
